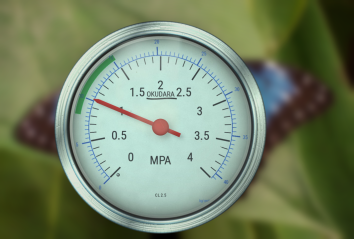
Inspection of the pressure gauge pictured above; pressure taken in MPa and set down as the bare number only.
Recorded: 1
